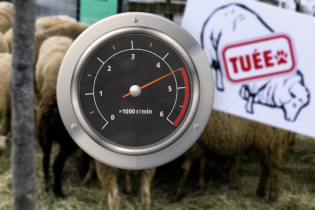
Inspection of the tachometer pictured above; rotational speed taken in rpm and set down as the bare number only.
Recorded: 4500
